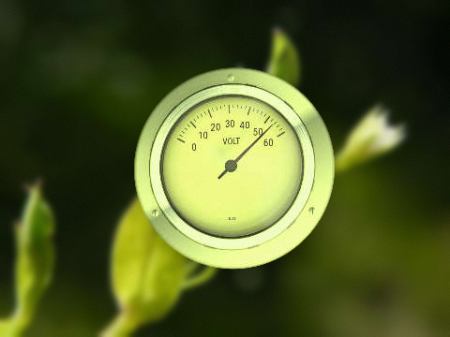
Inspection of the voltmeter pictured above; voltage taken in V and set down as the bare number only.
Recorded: 54
